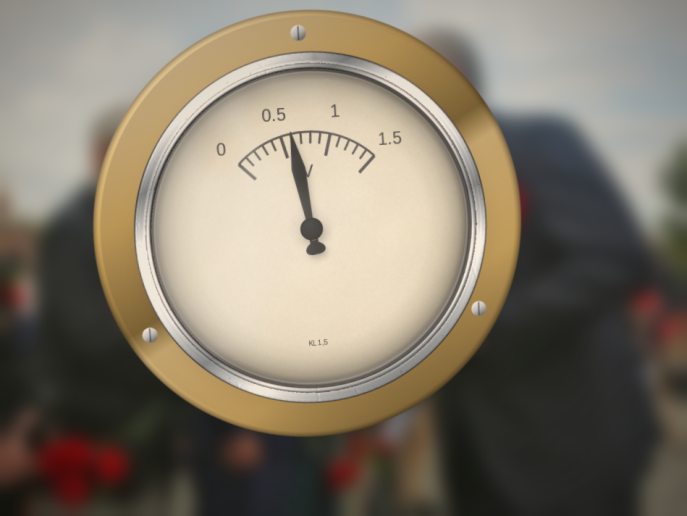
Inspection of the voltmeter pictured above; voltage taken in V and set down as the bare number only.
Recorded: 0.6
